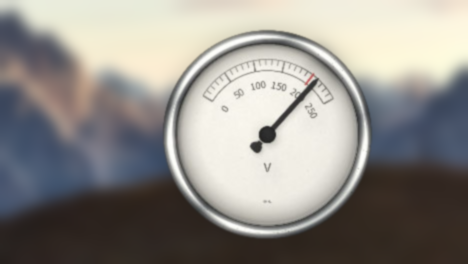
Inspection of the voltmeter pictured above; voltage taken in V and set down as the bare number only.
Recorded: 210
